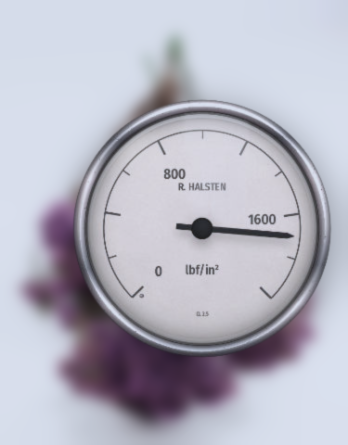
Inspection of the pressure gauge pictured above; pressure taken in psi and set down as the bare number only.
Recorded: 1700
